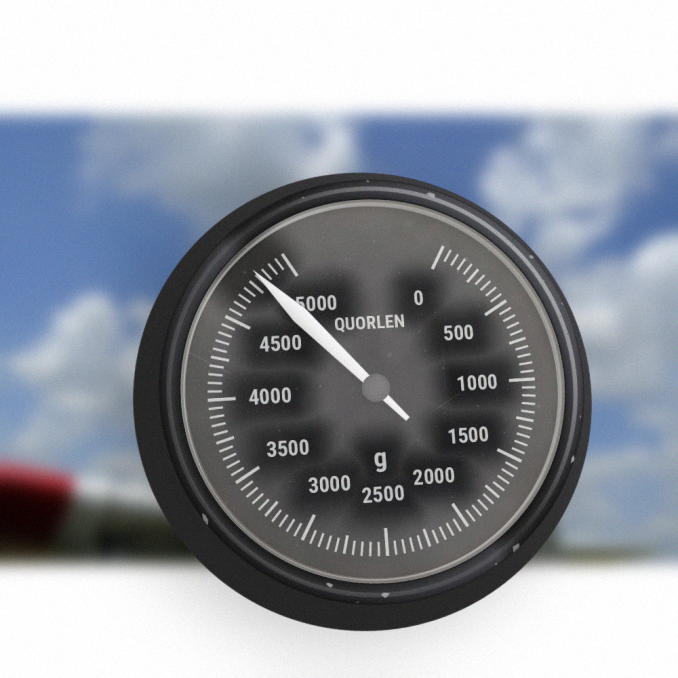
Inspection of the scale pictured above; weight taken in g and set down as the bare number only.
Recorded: 4800
